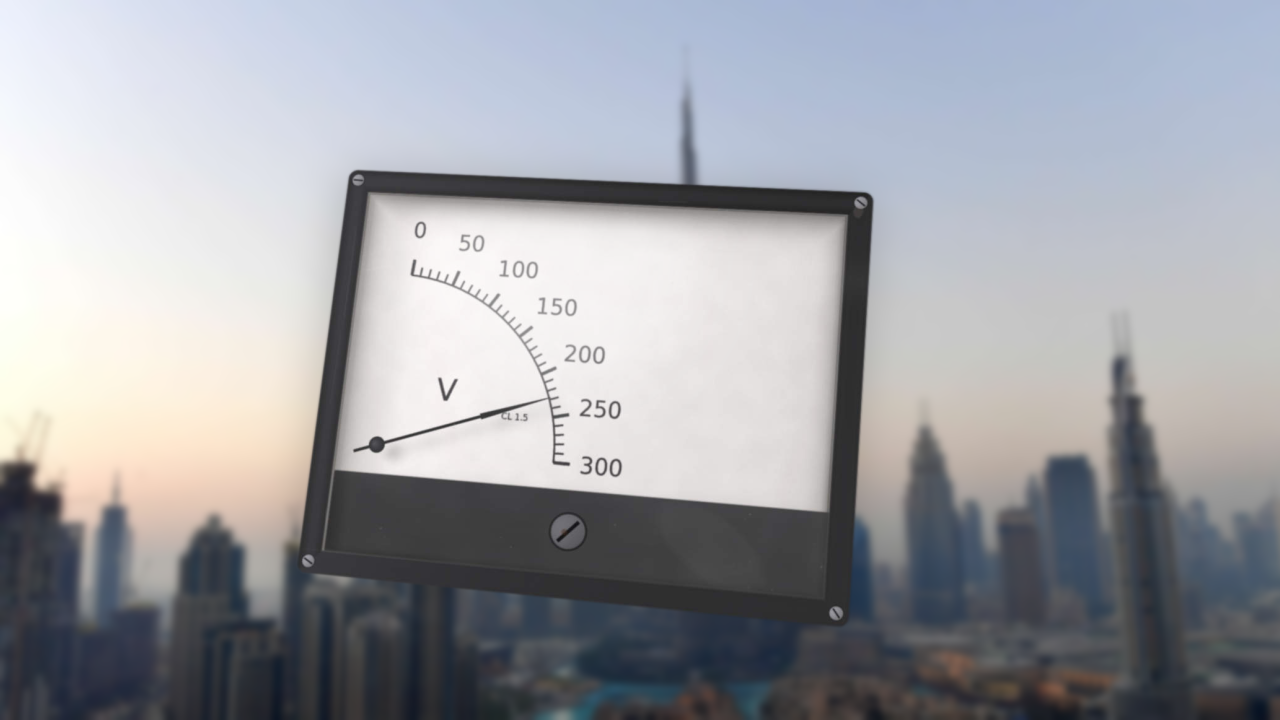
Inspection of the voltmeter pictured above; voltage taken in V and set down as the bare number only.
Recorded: 230
